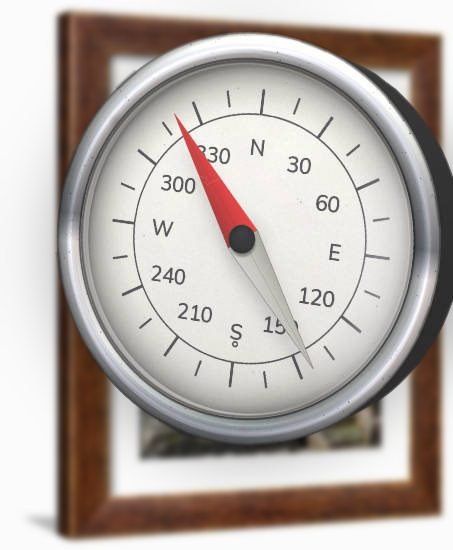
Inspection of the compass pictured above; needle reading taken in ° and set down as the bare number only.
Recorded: 322.5
